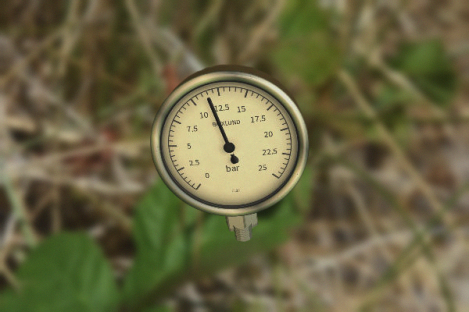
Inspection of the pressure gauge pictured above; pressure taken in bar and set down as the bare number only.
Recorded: 11.5
